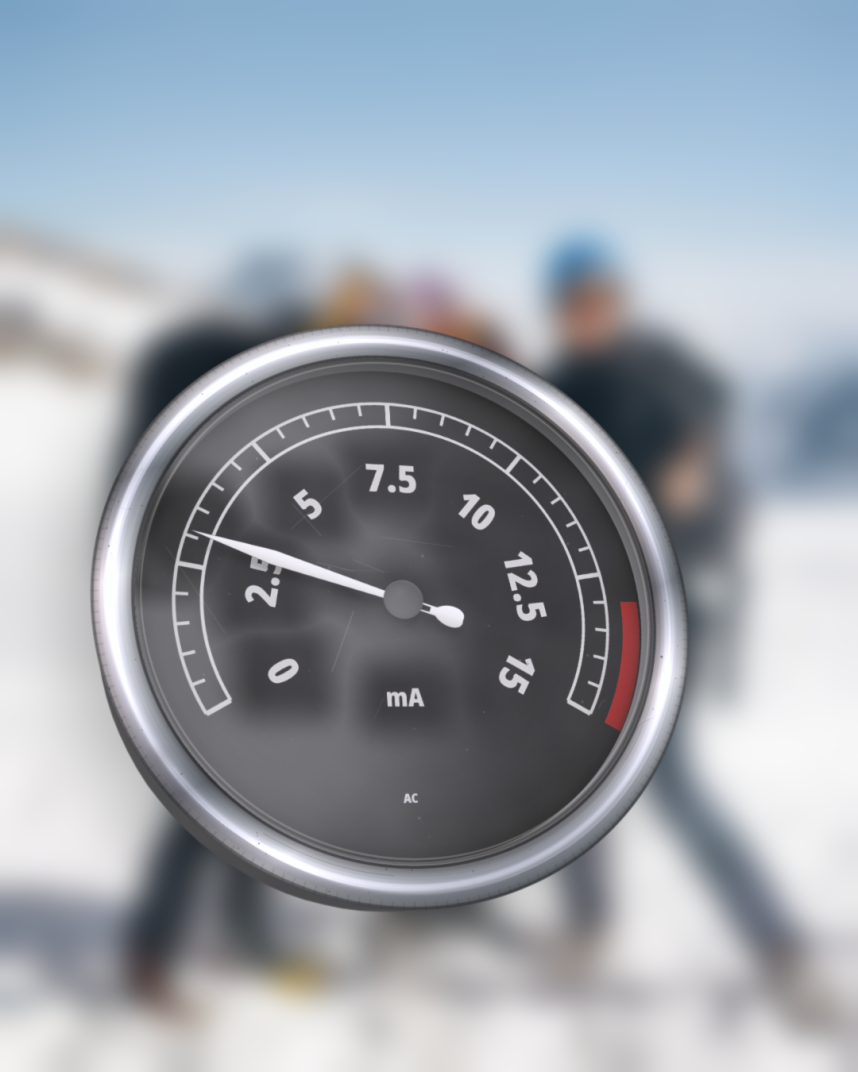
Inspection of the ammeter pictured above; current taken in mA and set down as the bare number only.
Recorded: 3
